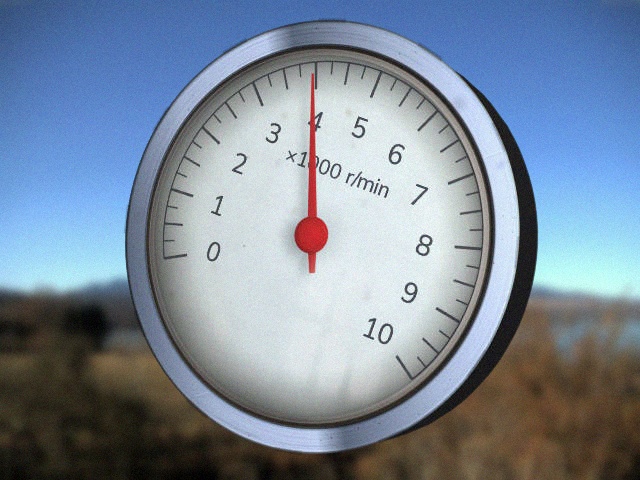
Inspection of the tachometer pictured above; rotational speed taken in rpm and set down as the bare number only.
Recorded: 4000
